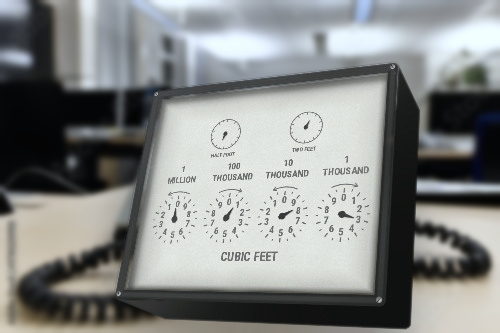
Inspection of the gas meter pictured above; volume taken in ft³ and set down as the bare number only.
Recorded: 8300
